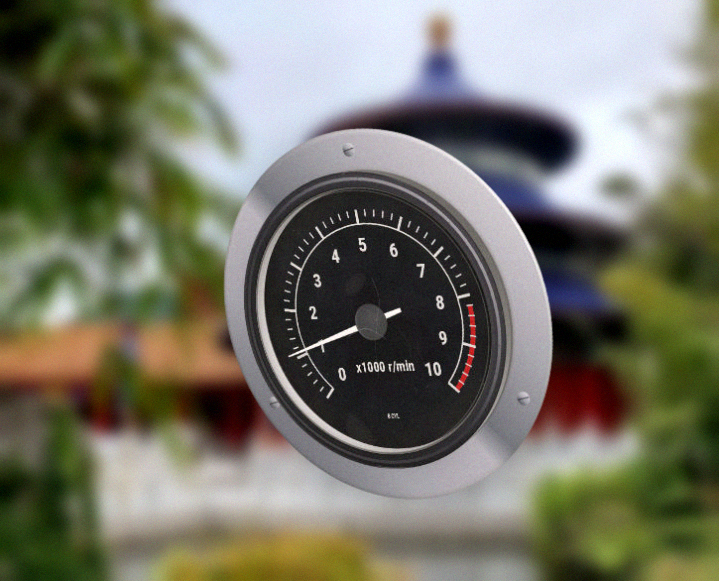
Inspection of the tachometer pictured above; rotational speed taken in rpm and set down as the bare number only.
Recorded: 1100
